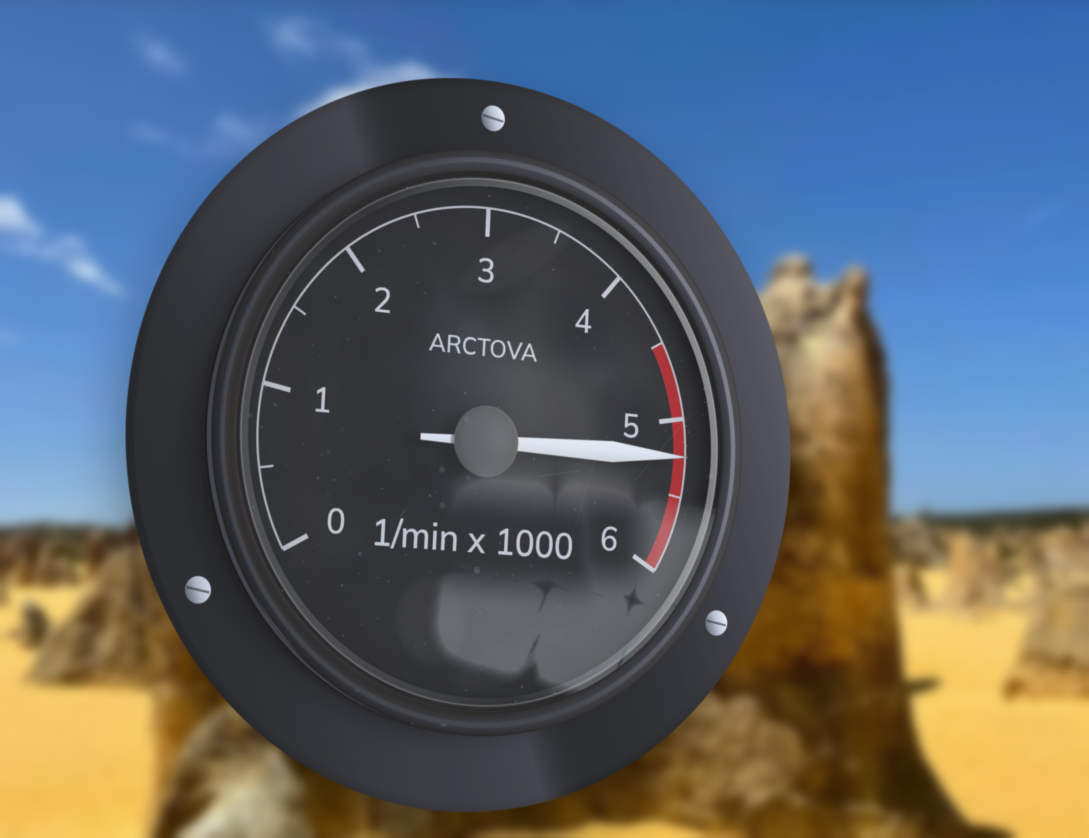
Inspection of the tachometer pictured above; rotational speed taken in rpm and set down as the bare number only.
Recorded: 5250
